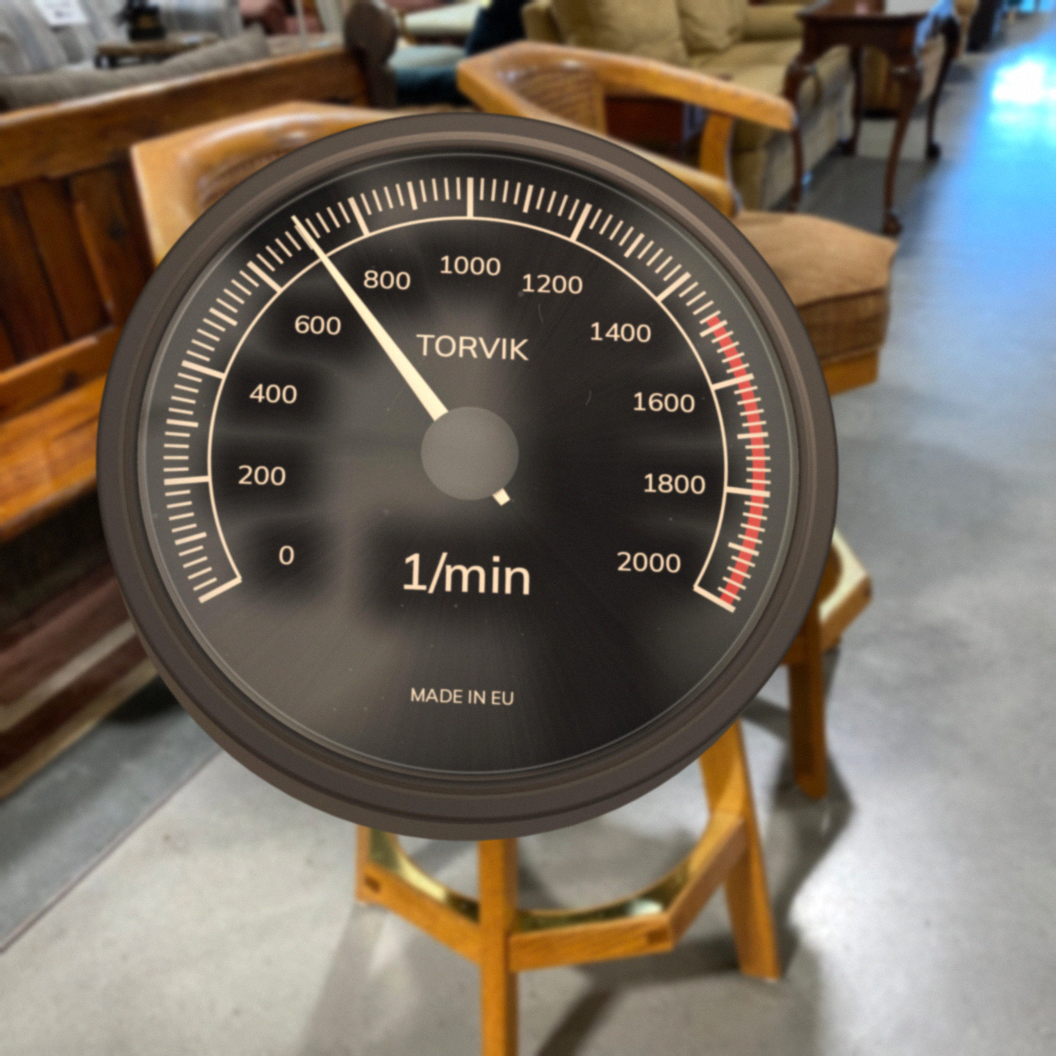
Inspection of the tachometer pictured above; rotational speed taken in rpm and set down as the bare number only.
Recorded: 700
